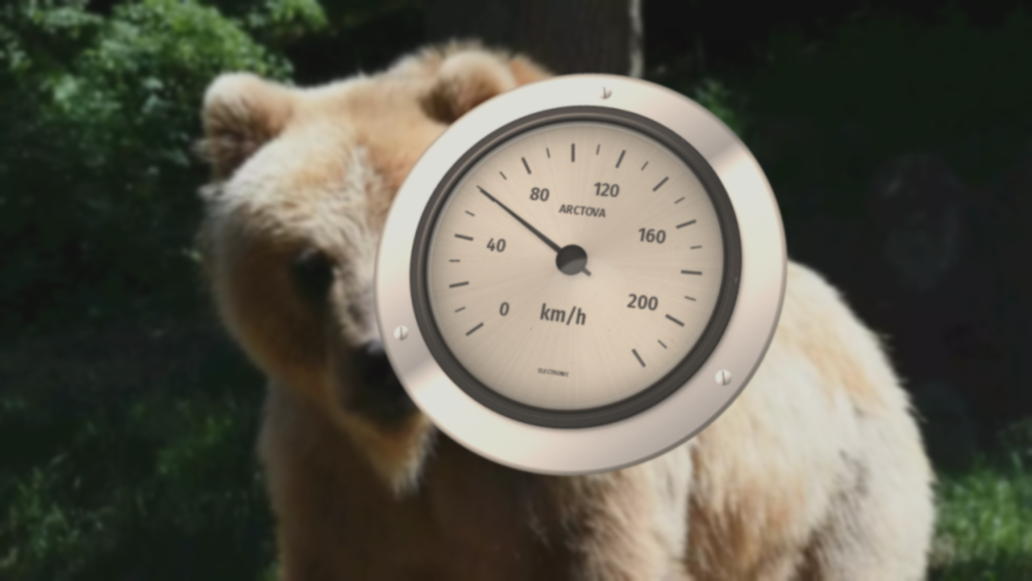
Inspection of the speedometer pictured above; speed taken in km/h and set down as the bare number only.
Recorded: 60
